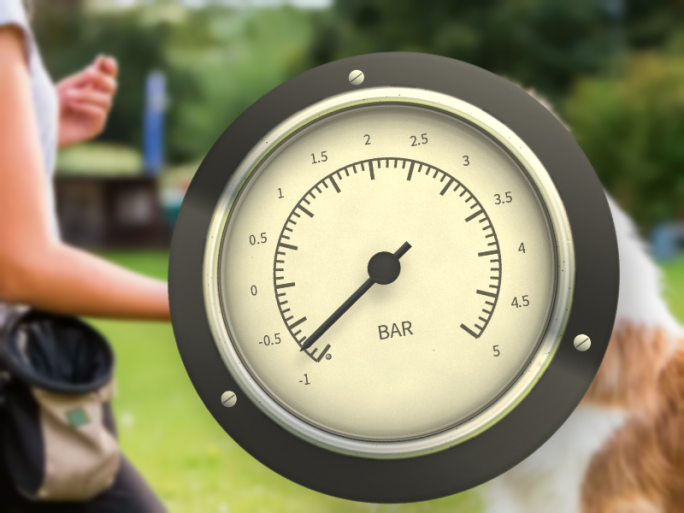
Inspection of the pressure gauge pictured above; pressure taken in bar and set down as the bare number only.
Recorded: -0.8
